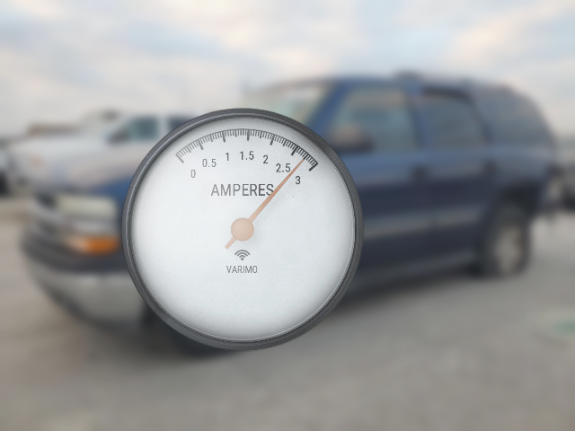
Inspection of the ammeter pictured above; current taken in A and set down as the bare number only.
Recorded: 2.75
